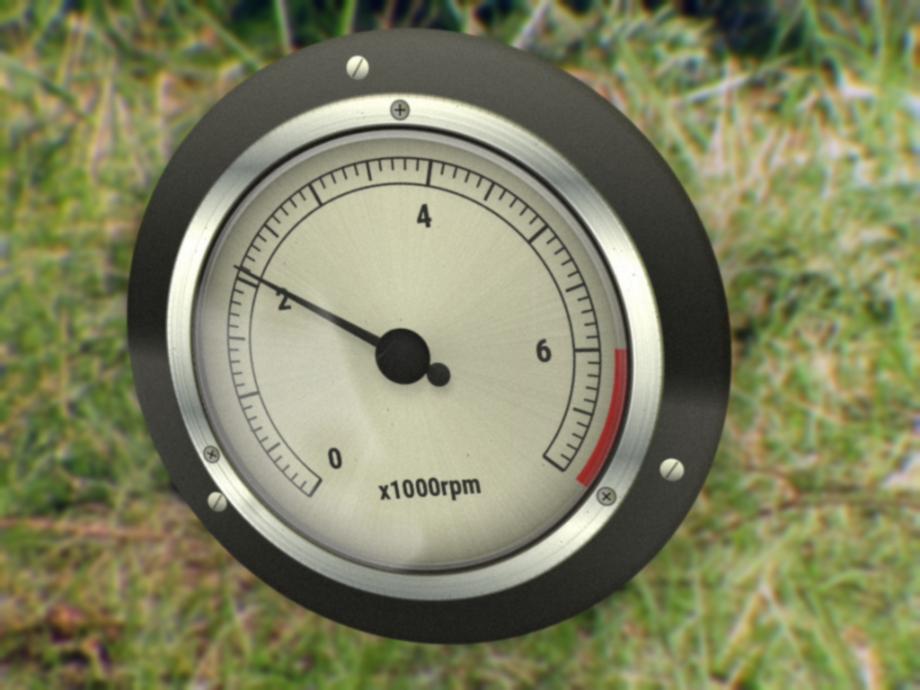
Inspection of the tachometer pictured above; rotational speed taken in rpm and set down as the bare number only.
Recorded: 2100
